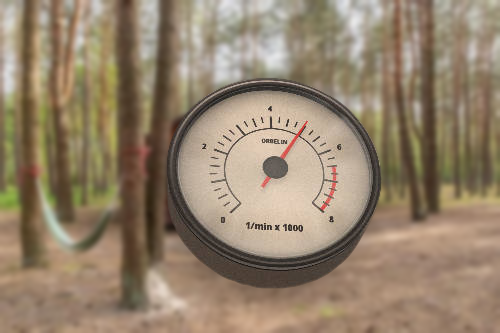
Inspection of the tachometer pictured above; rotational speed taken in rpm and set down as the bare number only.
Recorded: 5000
